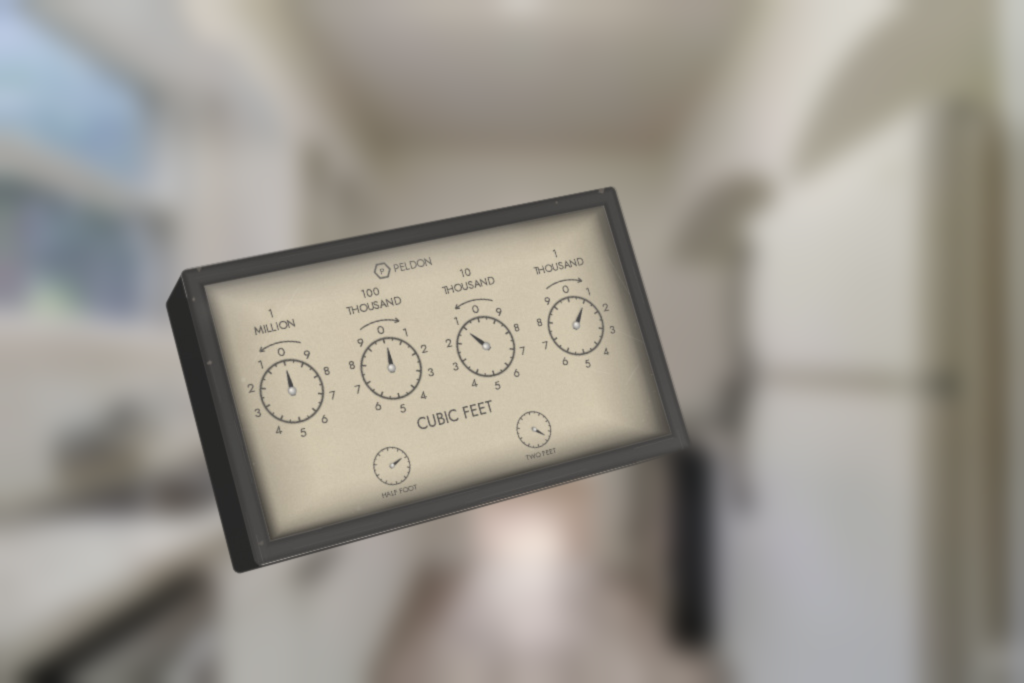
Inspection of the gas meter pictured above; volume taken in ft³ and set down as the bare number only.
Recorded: 1100
